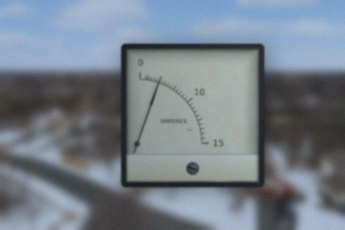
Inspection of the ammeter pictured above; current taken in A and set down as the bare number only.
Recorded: 5
